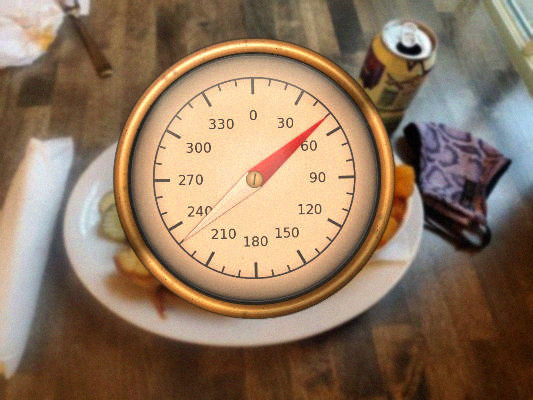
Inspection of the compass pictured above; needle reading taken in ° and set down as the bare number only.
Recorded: 50
